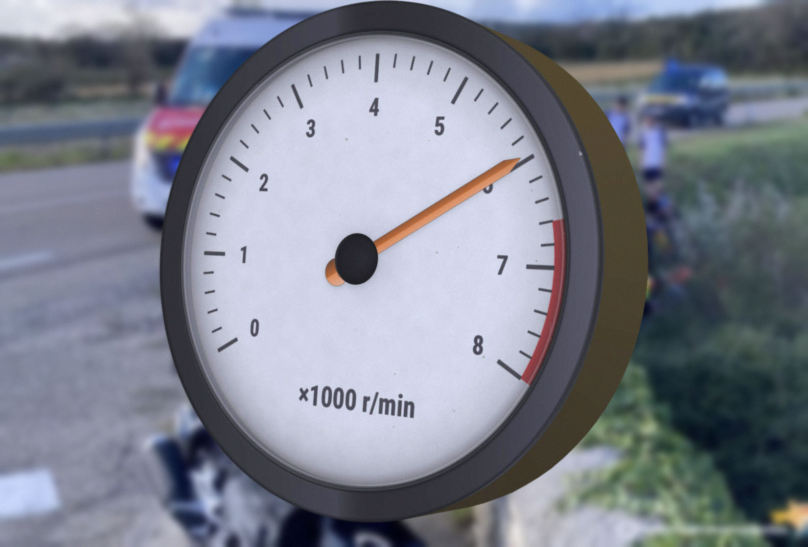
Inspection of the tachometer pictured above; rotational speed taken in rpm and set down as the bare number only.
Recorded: 6000
